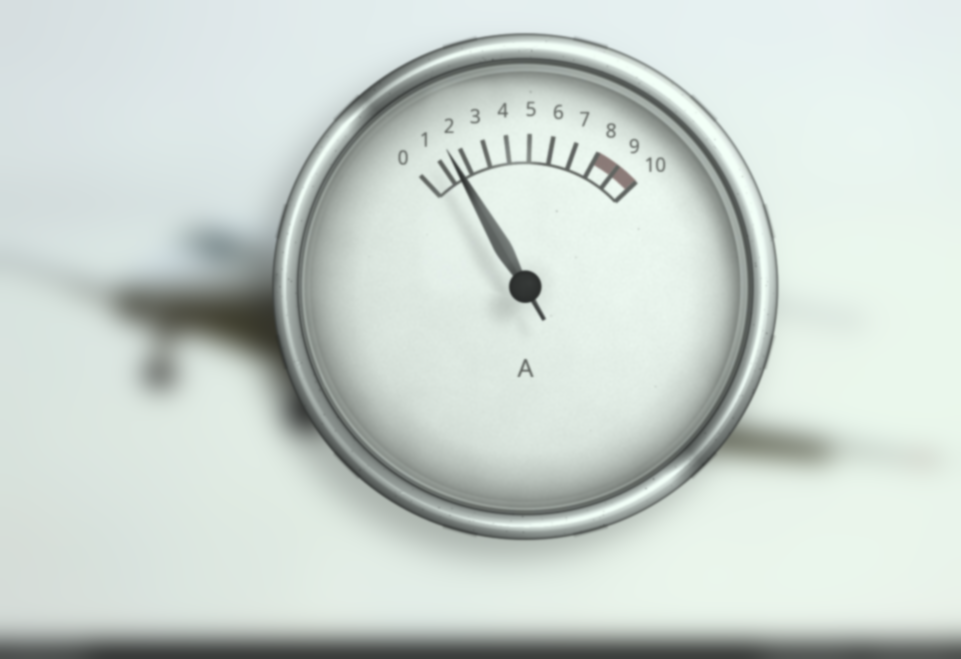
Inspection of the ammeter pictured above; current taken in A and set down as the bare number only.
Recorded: 1.5
